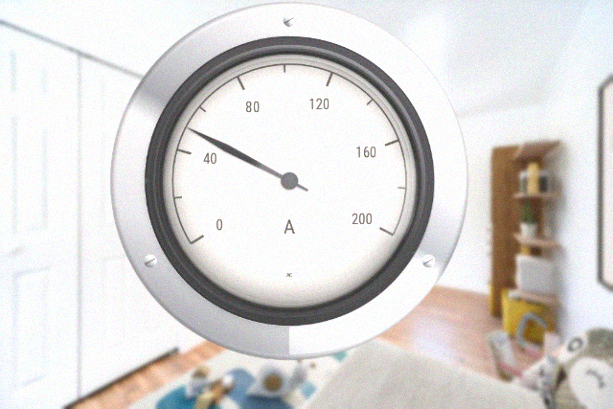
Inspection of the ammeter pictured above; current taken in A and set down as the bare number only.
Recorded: 50
